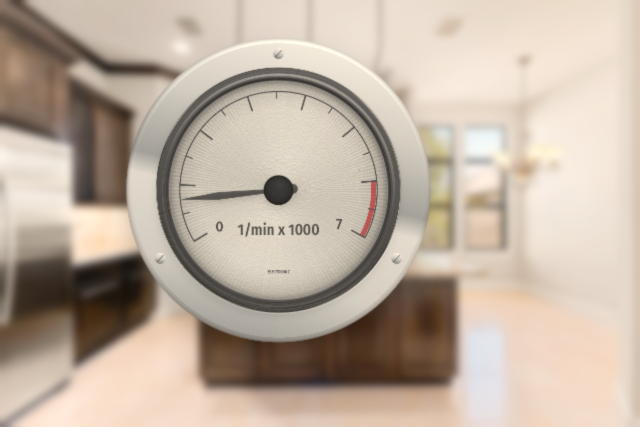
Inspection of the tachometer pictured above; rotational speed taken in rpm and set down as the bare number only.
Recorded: 750
